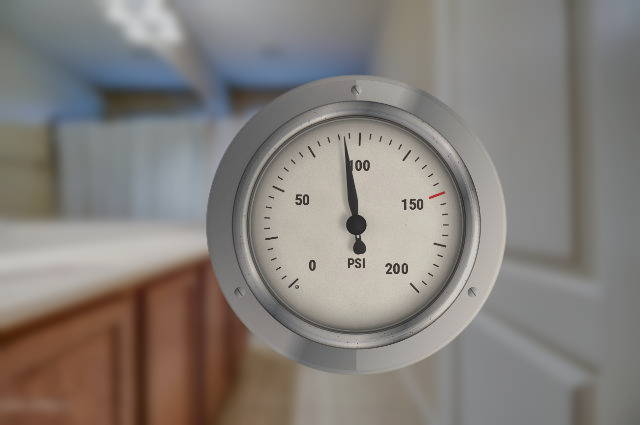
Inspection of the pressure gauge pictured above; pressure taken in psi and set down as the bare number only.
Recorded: 92.5
